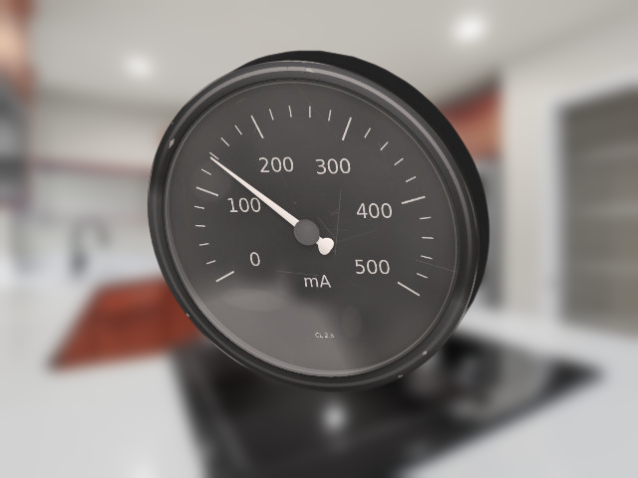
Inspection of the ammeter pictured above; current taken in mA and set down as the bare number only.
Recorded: 140
